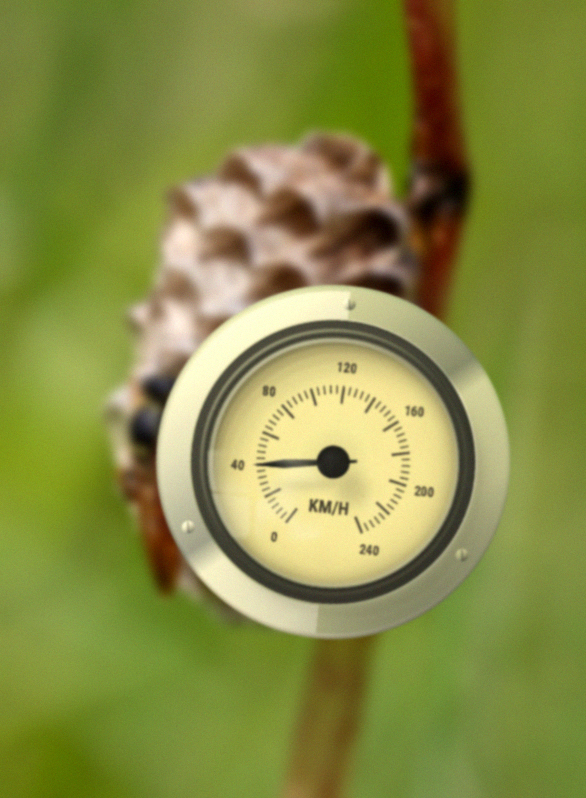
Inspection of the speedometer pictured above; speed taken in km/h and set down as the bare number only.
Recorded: 40
